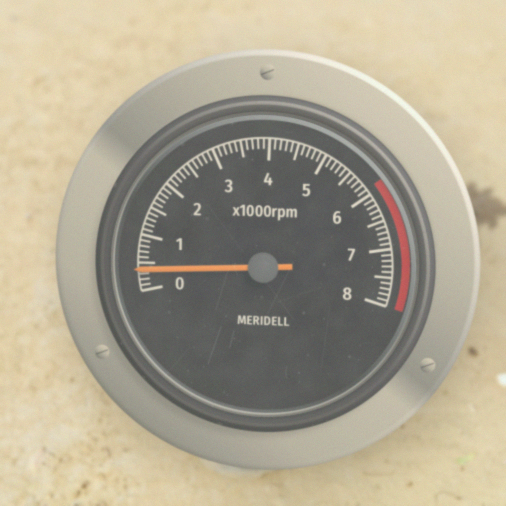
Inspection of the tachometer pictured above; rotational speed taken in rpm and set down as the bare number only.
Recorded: 400
